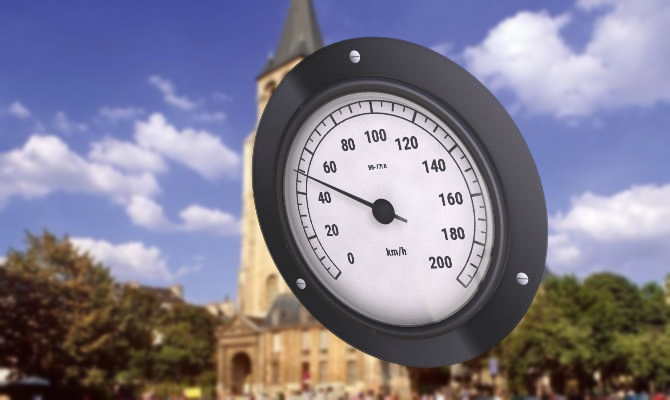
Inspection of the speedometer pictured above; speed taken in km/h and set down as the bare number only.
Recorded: 50
